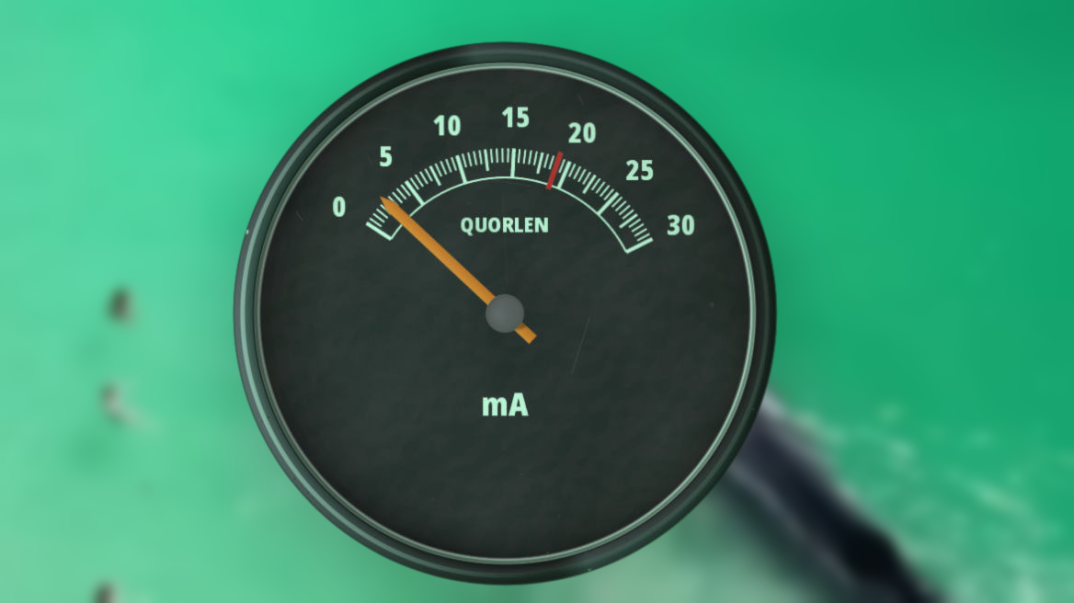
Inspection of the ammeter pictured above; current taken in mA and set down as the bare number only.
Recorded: 2.5
